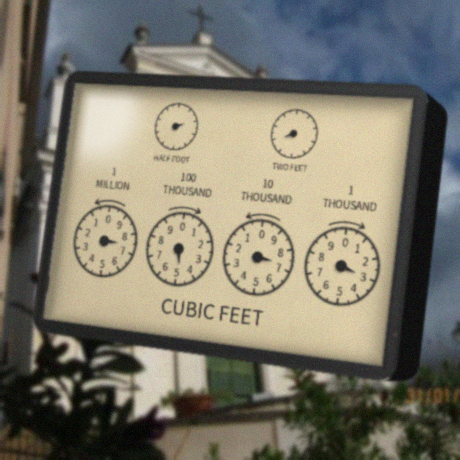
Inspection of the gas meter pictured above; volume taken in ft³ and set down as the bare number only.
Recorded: 747300
